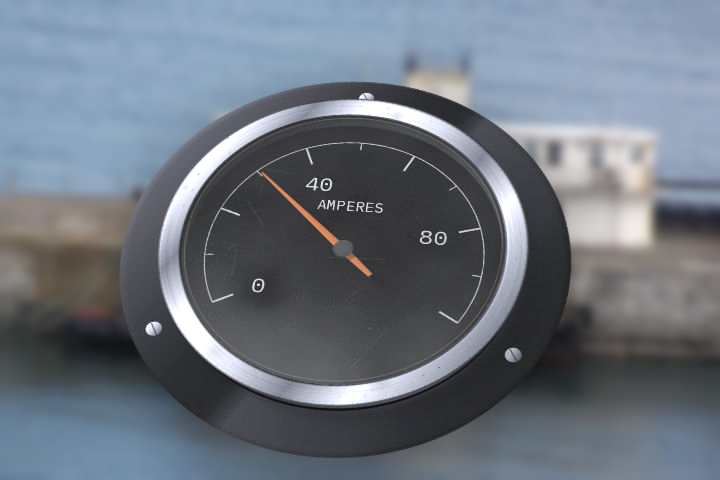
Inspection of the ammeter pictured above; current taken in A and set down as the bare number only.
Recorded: 30
